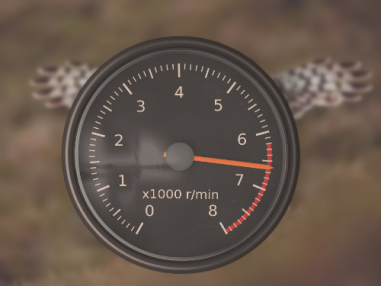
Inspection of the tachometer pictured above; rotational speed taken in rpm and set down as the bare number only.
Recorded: 6600
